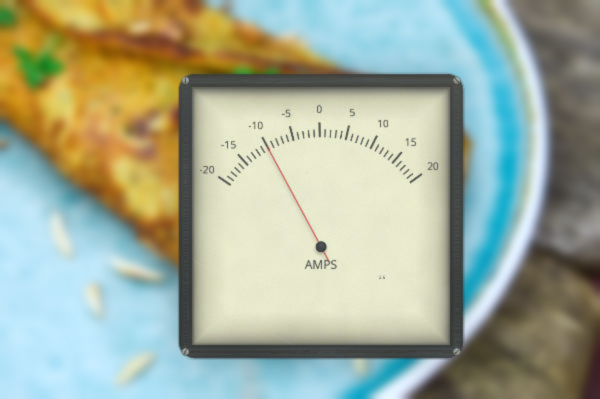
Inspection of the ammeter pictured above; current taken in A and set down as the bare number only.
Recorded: -10
